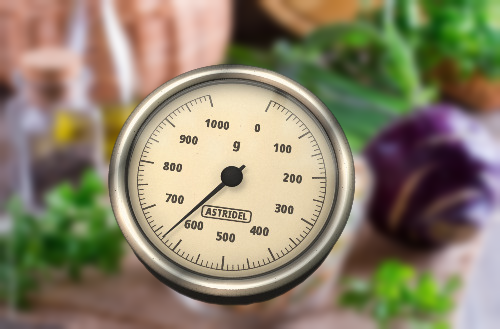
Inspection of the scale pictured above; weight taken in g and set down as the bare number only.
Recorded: 630
